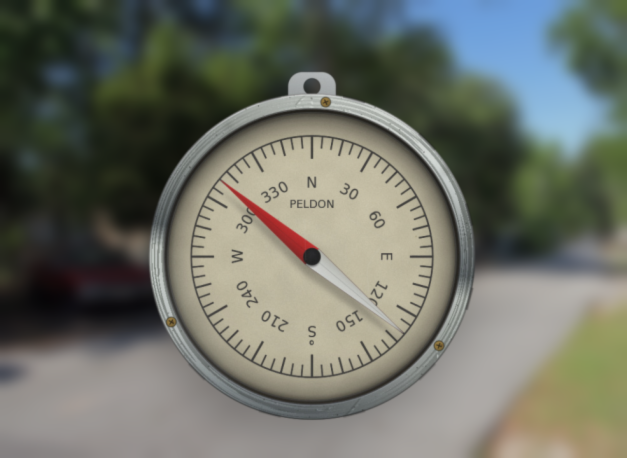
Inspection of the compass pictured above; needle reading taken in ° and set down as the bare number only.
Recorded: 310
